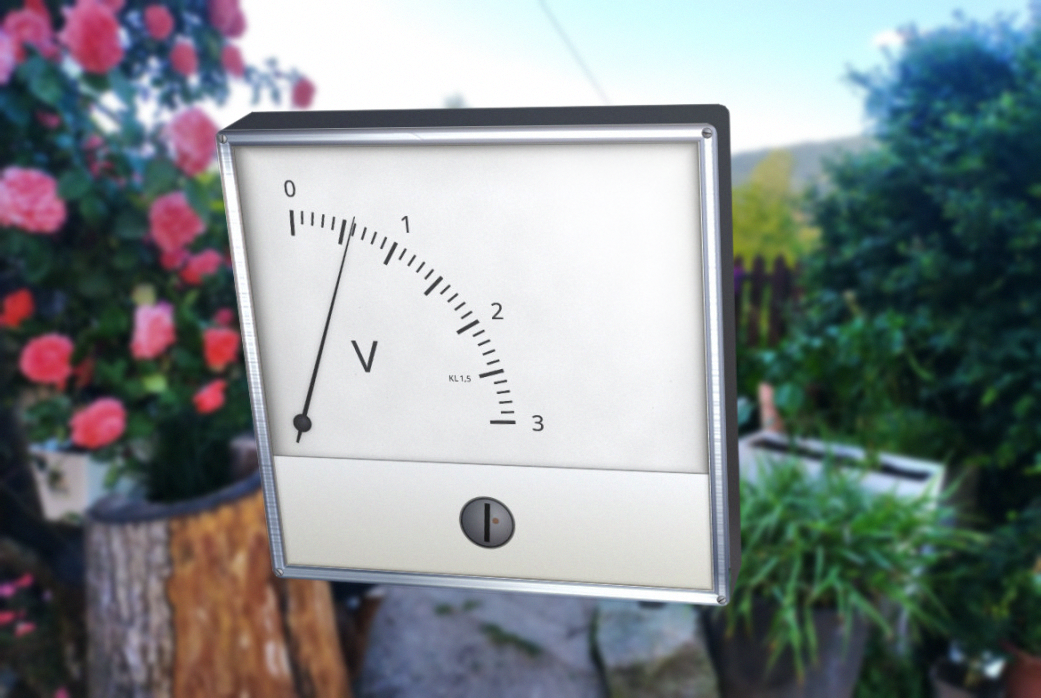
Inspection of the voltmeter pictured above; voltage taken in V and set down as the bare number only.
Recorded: 0.6
